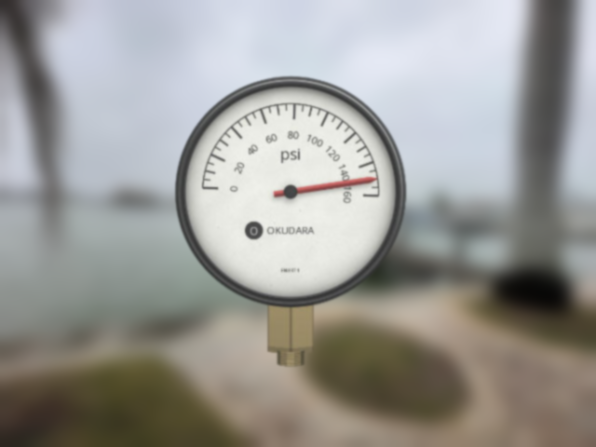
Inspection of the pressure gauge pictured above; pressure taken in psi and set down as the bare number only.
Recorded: 150
